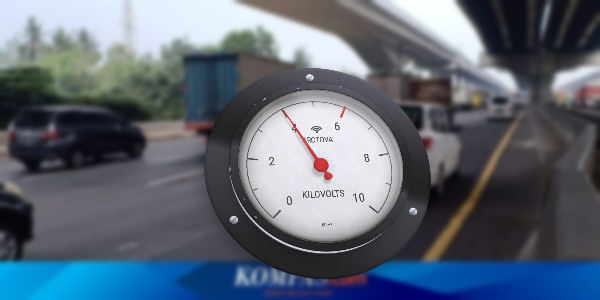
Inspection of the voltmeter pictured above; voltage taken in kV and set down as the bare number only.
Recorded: 4
